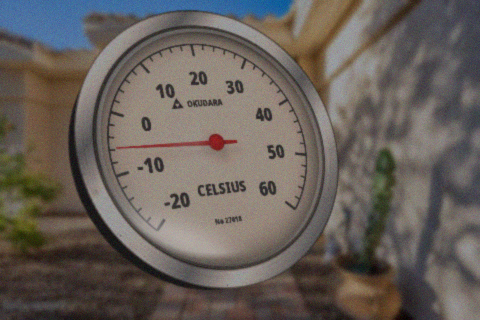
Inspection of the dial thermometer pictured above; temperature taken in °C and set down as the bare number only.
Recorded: -6
